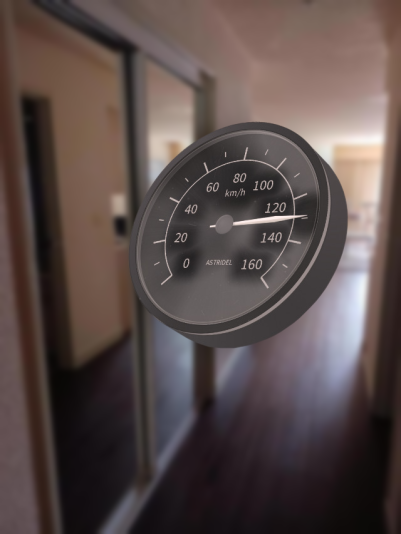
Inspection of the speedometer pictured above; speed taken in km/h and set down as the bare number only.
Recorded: 130
